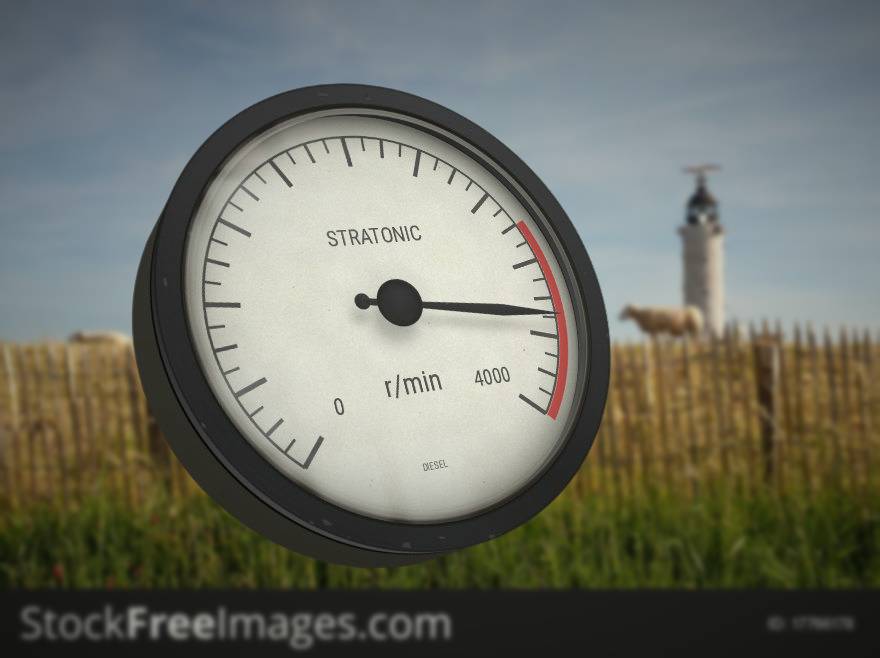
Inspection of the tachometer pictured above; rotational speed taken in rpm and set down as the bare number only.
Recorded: 3500
